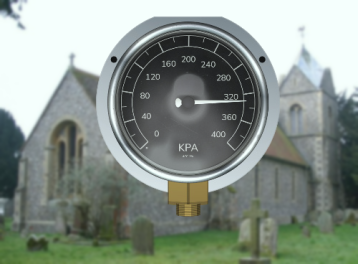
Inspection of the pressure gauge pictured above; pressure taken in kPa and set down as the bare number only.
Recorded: 330
